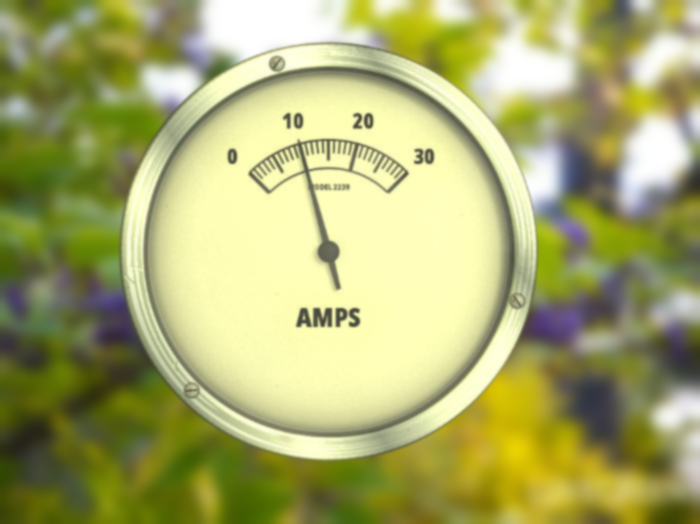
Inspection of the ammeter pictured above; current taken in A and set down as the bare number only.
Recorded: 10
